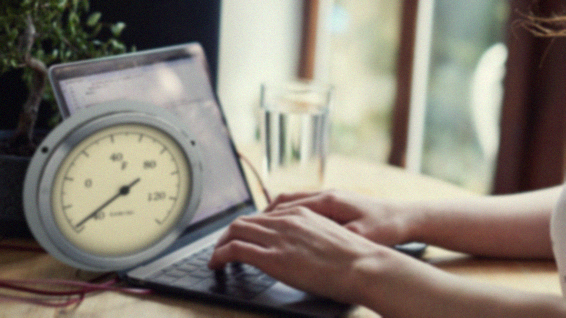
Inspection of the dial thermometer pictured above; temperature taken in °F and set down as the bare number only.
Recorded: -35
